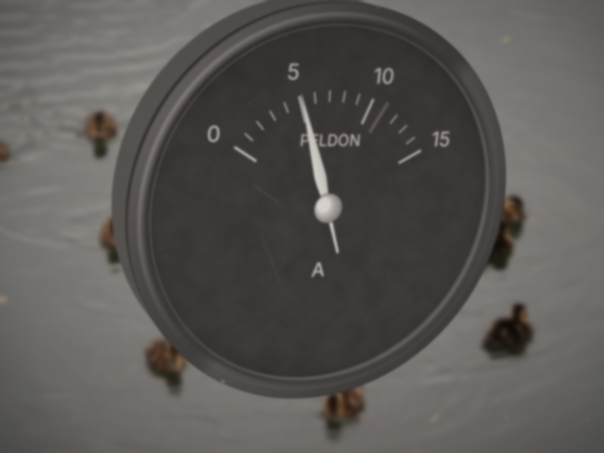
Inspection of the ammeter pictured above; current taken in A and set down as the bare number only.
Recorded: 5
